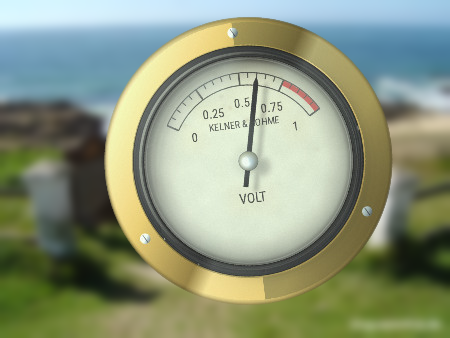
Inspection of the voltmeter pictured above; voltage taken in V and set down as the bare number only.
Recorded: 0.6
